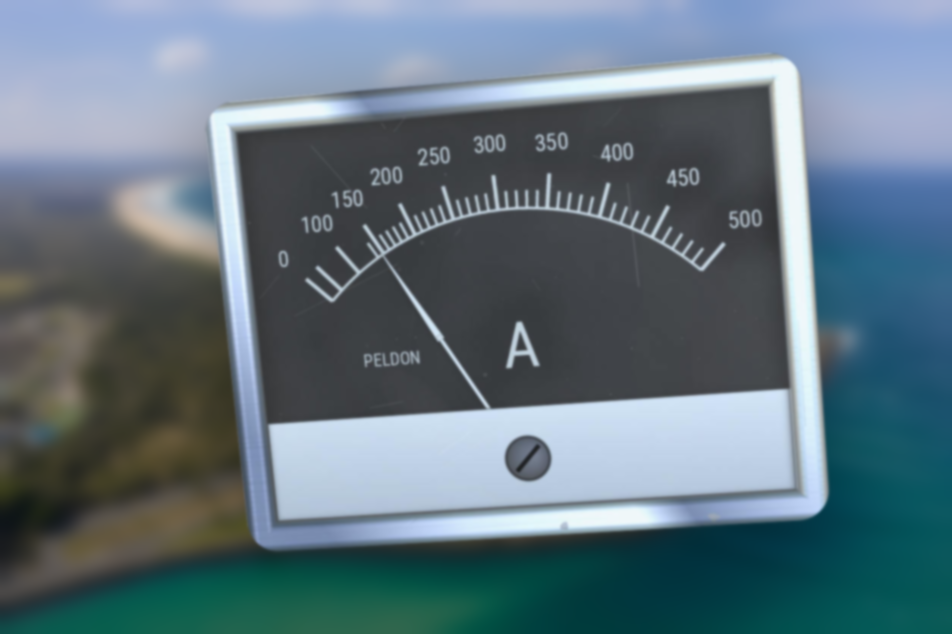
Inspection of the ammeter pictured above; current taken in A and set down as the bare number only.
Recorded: 150
